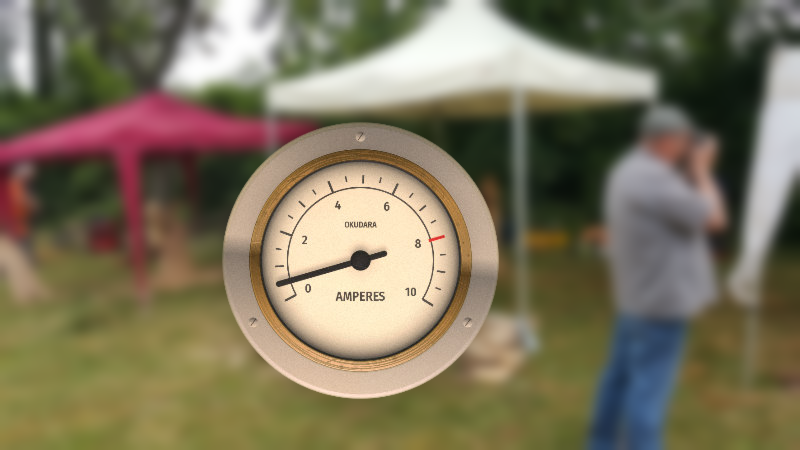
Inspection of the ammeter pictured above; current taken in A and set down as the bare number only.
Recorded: 0.5
